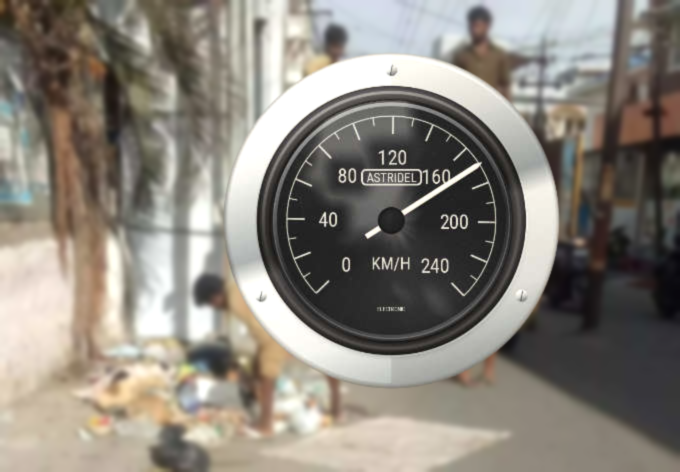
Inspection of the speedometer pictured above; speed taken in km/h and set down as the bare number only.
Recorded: 170
